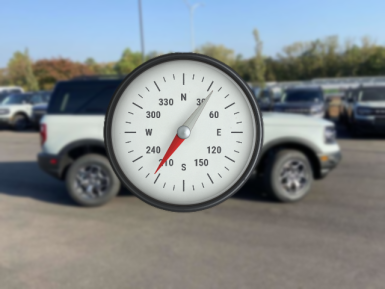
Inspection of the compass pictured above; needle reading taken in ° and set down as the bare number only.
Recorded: 215
